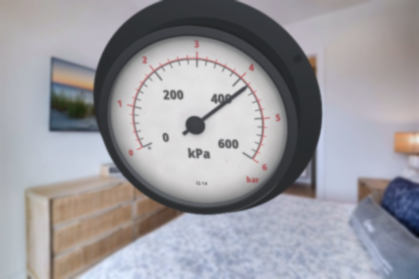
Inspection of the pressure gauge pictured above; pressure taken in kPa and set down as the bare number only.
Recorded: 420
